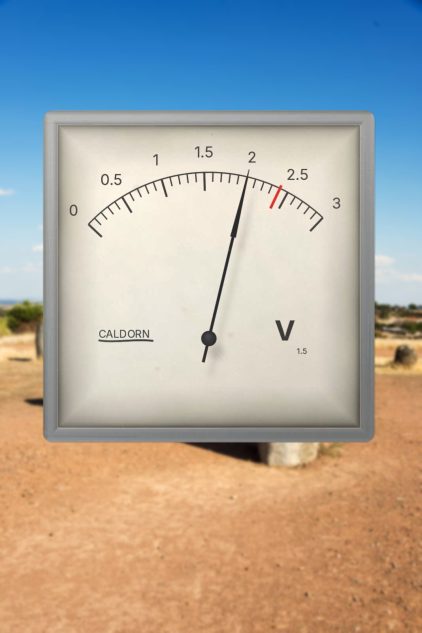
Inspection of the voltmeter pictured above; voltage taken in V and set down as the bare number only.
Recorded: 2
